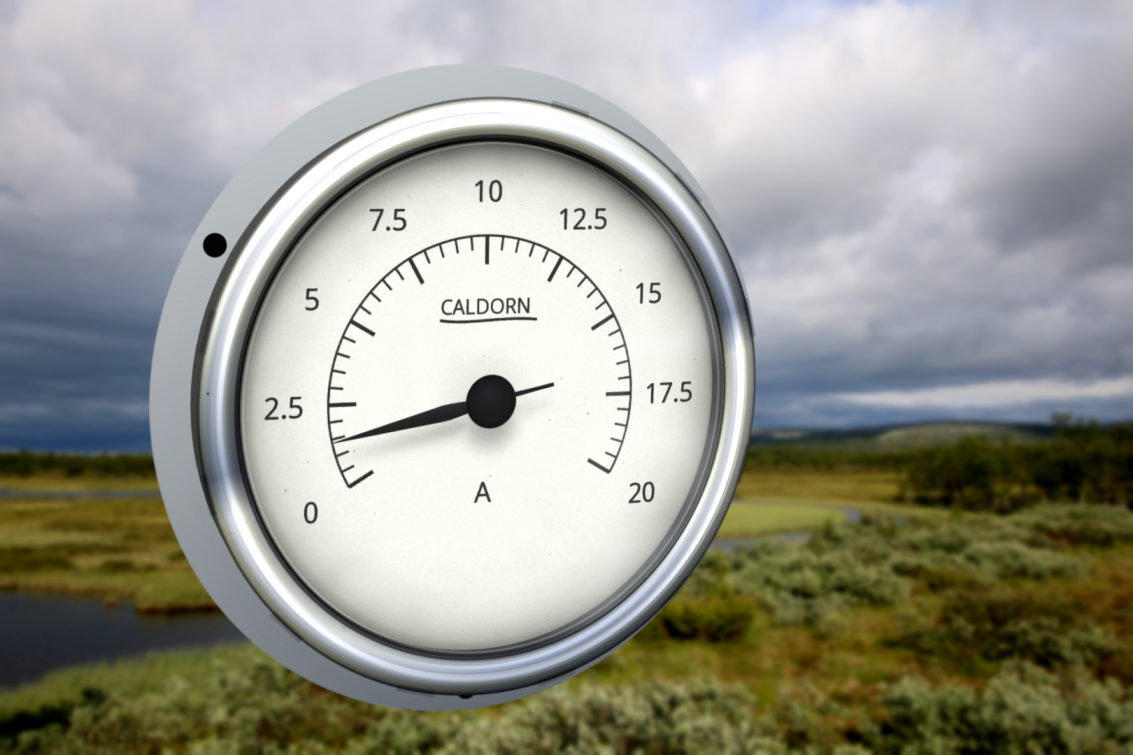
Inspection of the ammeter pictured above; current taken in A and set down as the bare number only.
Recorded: 1.5
